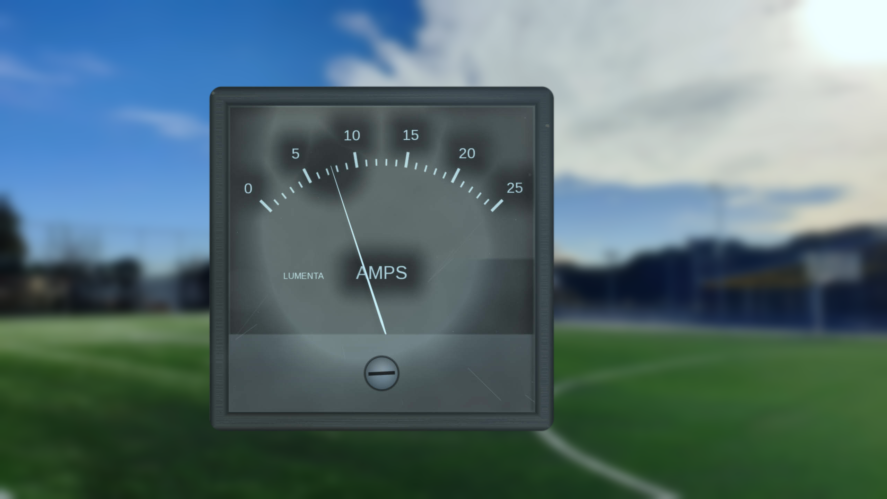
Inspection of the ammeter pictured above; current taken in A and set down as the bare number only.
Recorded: 7.5
